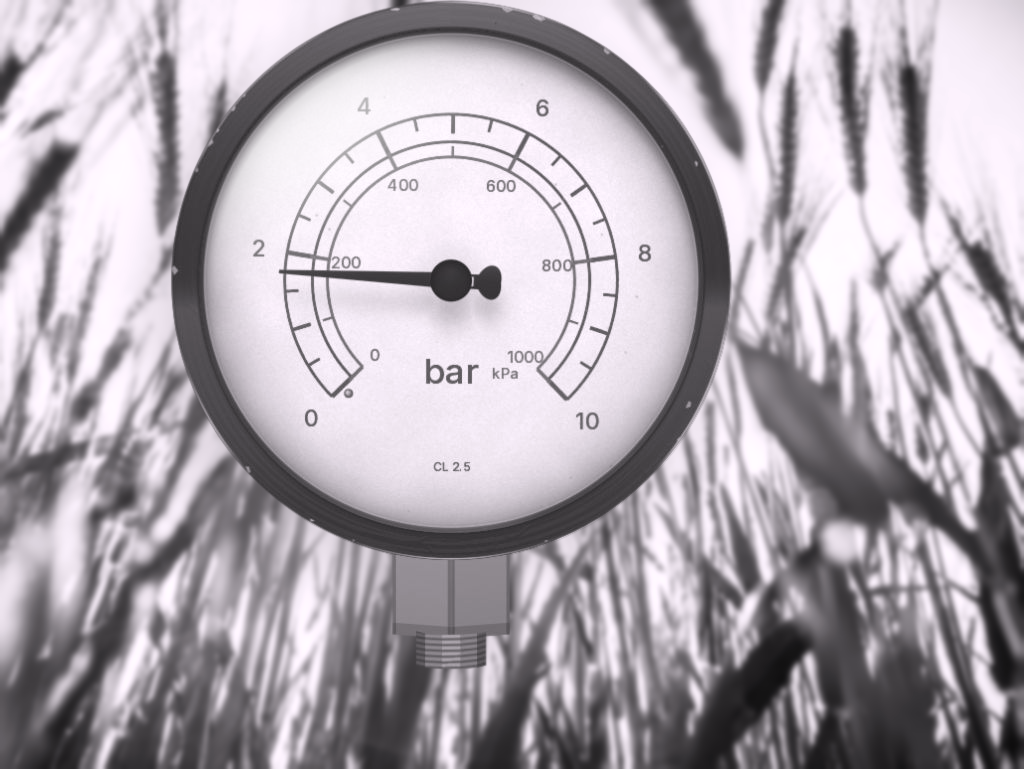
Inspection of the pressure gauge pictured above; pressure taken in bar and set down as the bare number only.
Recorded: 1.75
